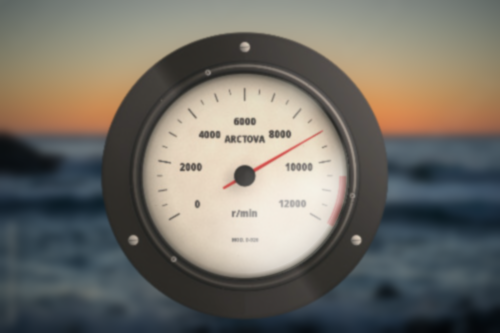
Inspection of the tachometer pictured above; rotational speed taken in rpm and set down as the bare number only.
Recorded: 9000
